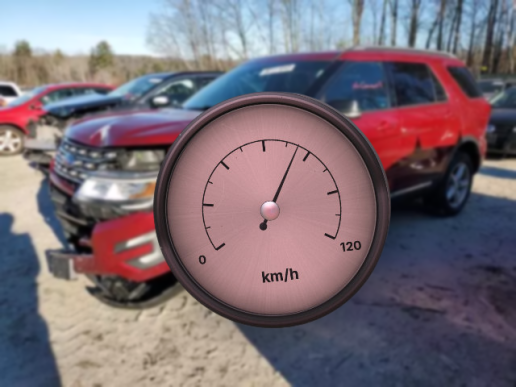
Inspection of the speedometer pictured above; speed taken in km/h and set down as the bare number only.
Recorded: 75
